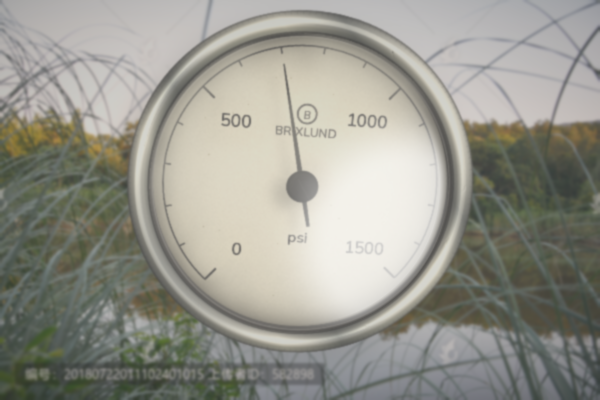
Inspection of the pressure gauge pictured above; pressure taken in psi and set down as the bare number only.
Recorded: 700
